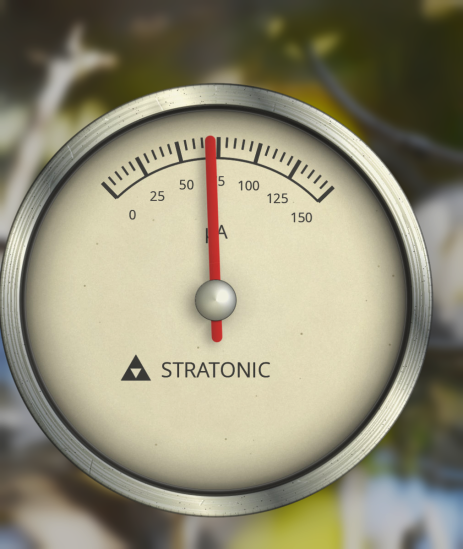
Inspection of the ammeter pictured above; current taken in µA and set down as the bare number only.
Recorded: 70
